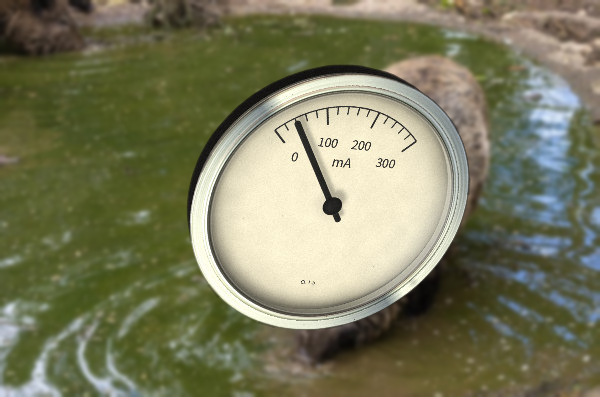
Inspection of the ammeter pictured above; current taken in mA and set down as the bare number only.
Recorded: 40
